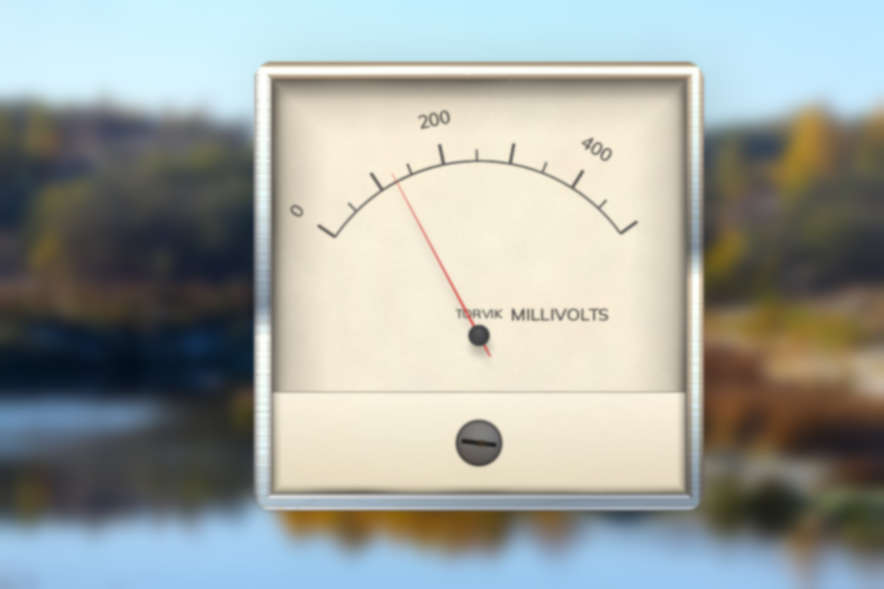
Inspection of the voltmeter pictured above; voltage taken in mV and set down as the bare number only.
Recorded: 125
